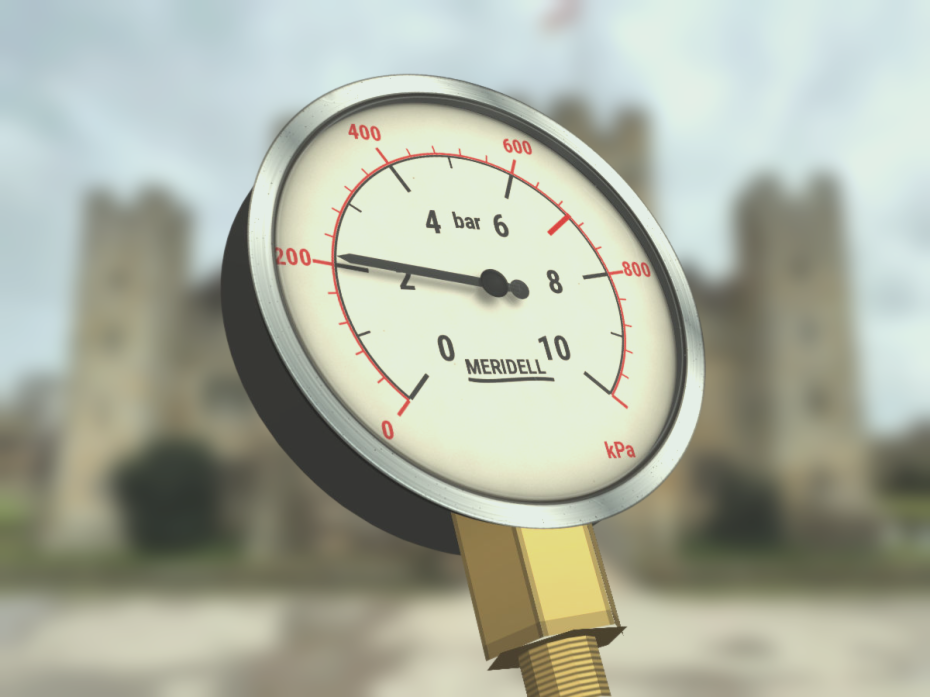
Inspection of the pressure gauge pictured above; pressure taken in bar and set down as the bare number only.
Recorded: 2
